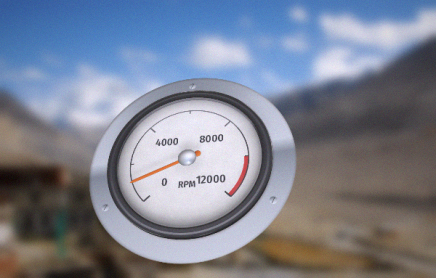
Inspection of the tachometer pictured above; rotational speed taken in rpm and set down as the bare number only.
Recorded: 1000
